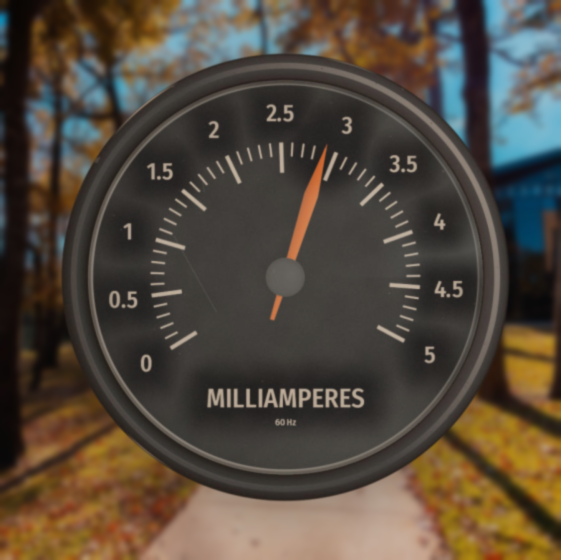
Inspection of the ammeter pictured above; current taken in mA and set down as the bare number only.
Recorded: 2.9
